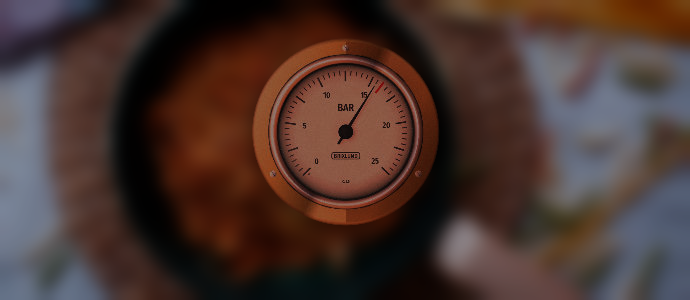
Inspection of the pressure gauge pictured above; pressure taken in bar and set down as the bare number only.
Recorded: 15.5
